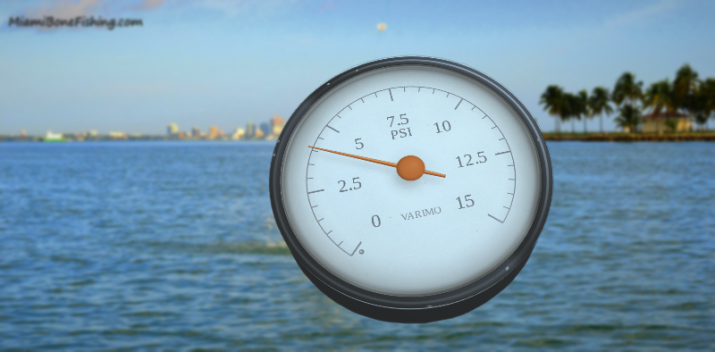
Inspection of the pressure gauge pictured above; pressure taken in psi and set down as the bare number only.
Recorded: 4
